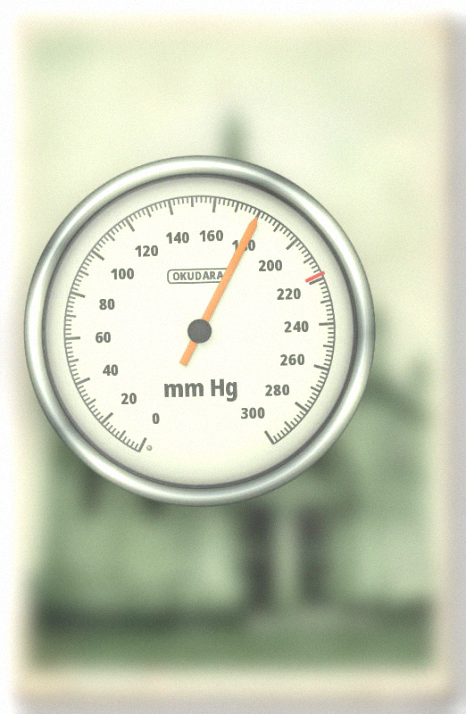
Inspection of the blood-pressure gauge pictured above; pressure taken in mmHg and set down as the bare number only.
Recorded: 180
